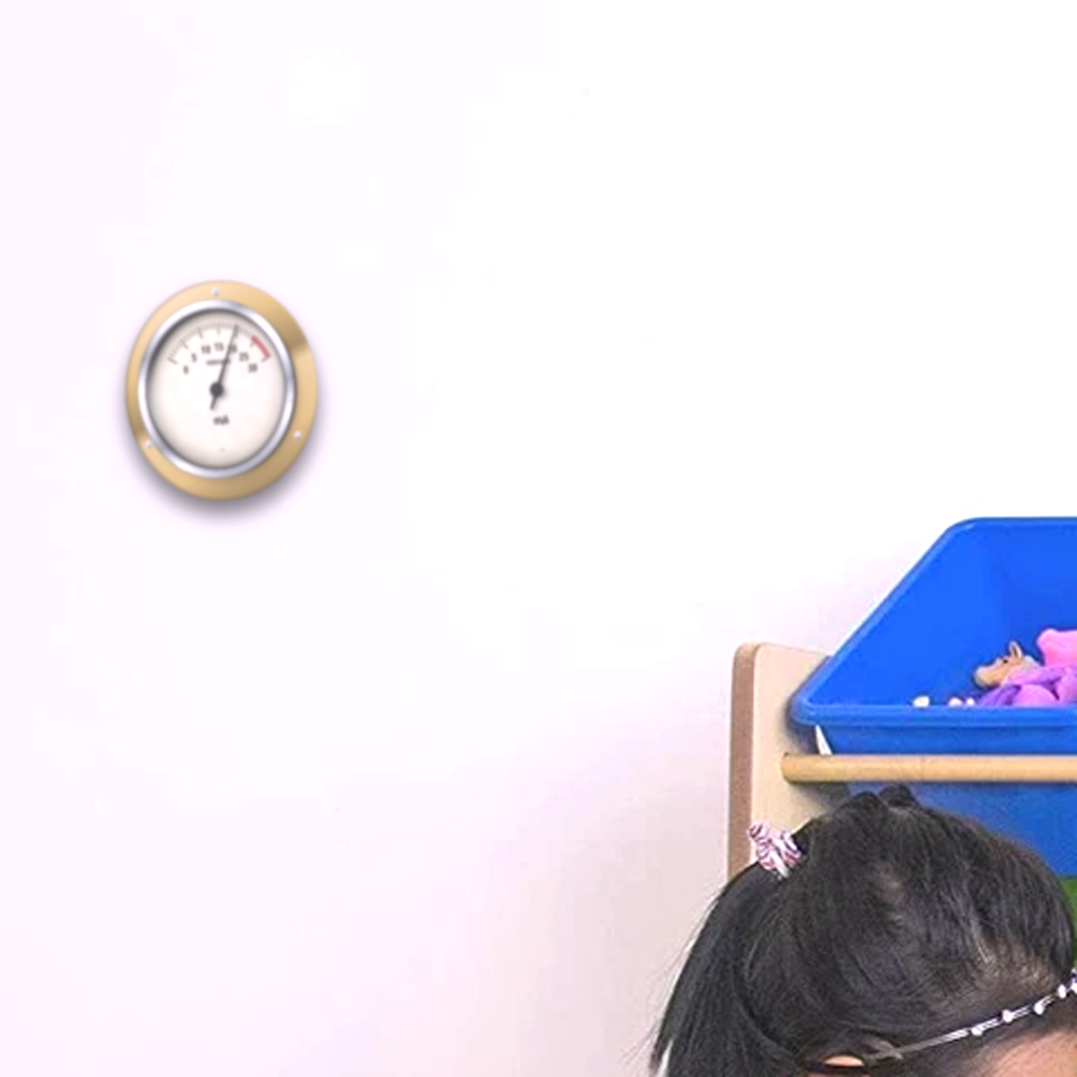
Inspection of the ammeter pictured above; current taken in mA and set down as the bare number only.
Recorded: 20
